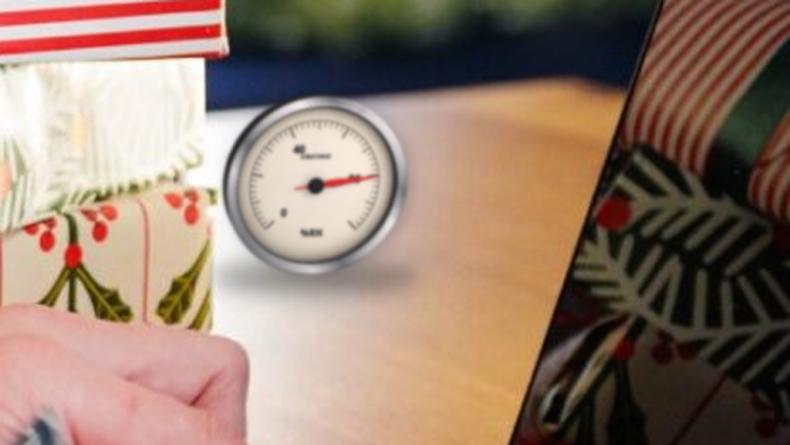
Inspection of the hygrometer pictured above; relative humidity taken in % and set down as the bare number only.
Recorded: 80
